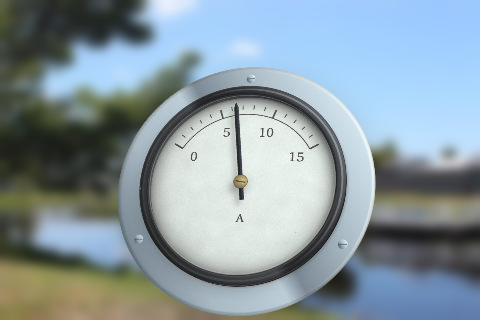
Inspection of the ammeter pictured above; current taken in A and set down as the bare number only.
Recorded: 6.5
